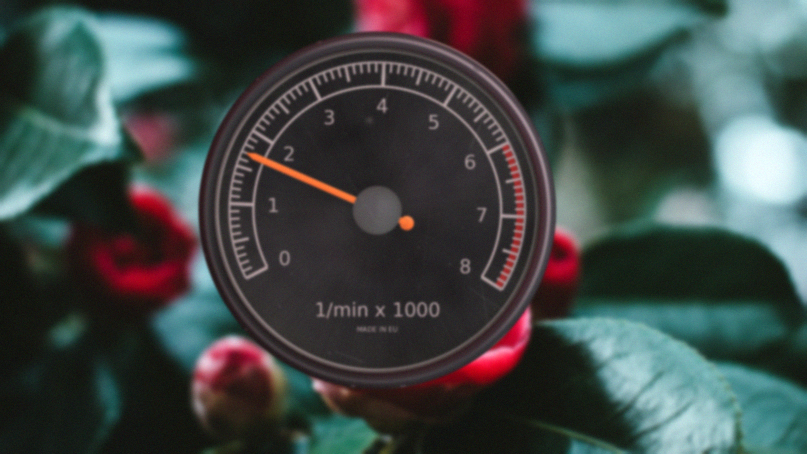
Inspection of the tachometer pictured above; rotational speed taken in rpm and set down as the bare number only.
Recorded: 1700
